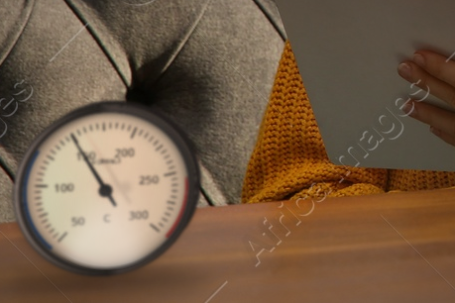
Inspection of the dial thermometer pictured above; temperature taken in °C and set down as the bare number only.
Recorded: 150
